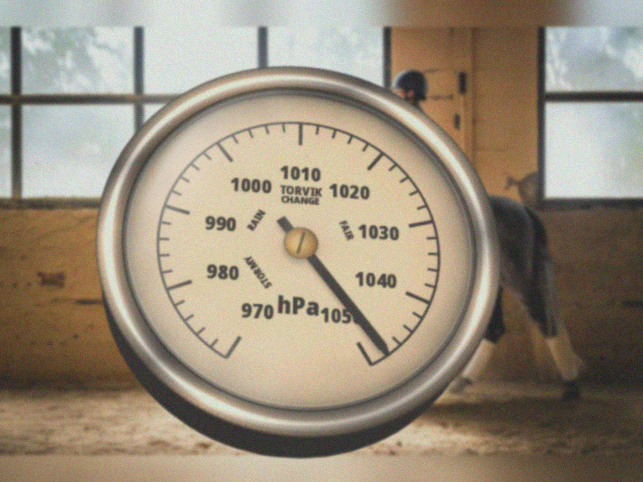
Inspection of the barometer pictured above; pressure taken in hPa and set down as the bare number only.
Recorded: 1048
